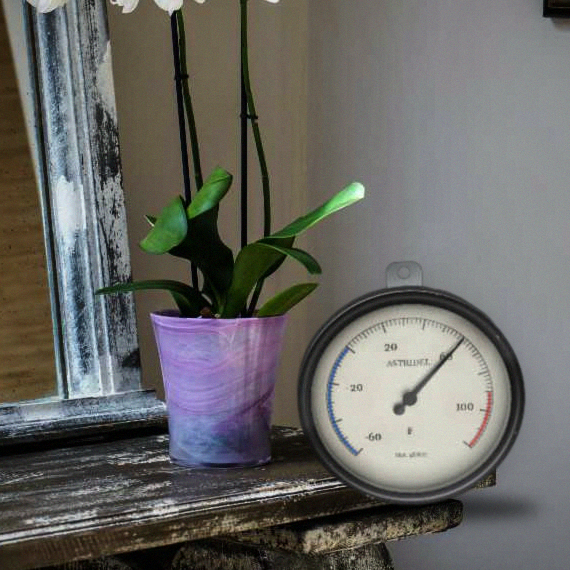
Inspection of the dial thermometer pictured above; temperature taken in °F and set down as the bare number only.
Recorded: 60
